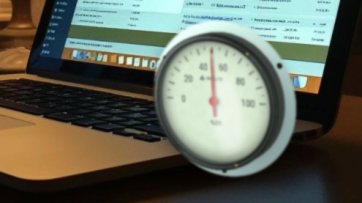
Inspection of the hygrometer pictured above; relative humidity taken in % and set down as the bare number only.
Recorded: 50
